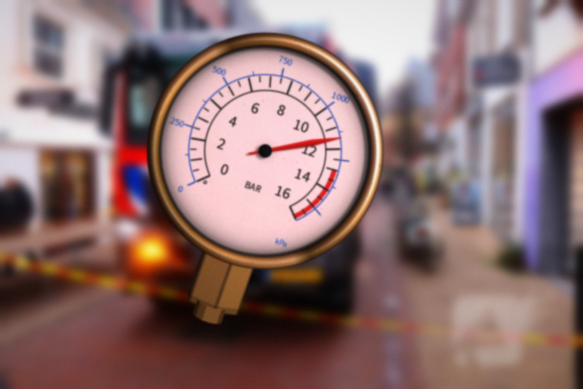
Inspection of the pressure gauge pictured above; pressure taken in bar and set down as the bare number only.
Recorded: 11.5
